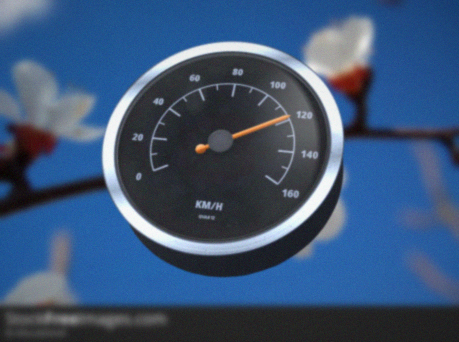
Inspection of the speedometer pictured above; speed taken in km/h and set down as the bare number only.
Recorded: 120
